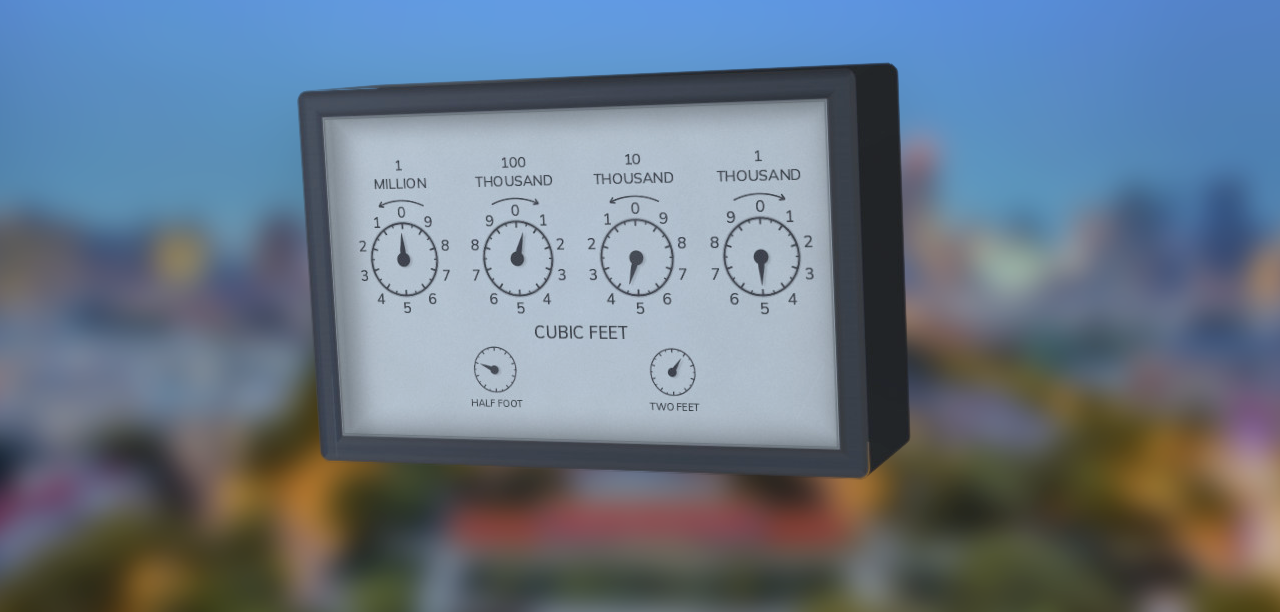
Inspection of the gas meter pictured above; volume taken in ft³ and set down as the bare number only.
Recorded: 4500
